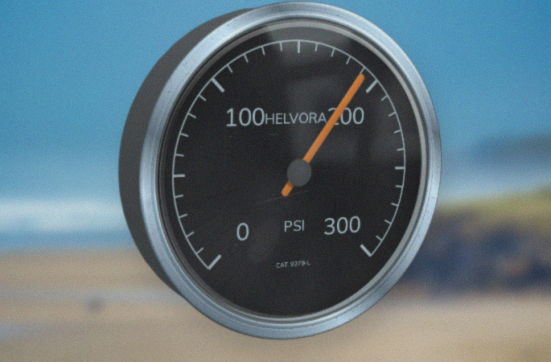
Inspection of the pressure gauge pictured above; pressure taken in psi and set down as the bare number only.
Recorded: 190
